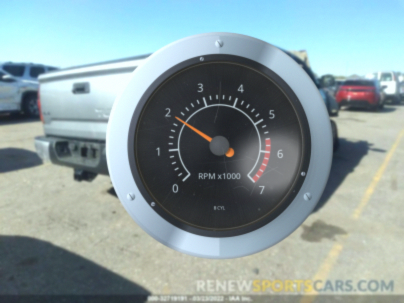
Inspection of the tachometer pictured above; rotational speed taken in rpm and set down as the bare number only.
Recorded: 2000
